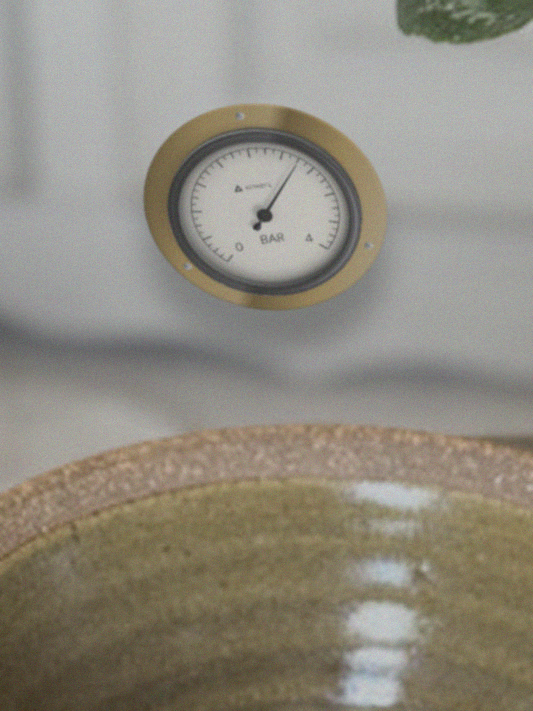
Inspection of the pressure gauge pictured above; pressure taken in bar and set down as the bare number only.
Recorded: 2.6
